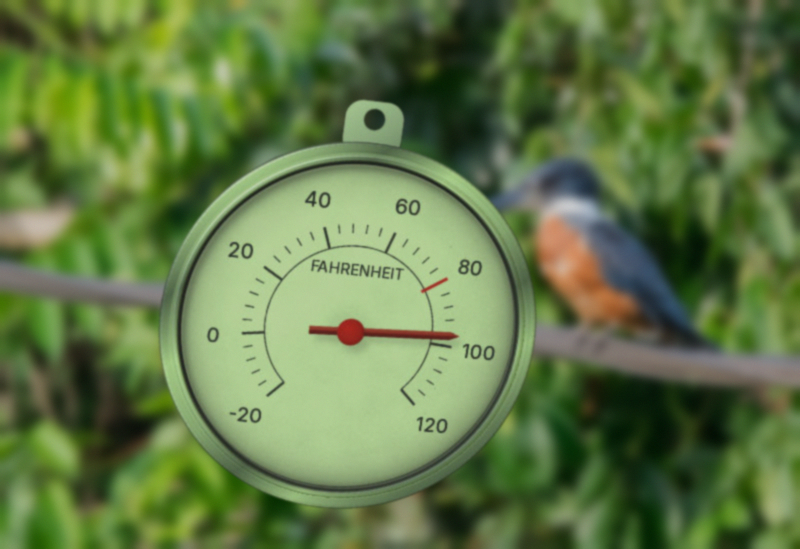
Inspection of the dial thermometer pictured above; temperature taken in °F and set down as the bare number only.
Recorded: 96
